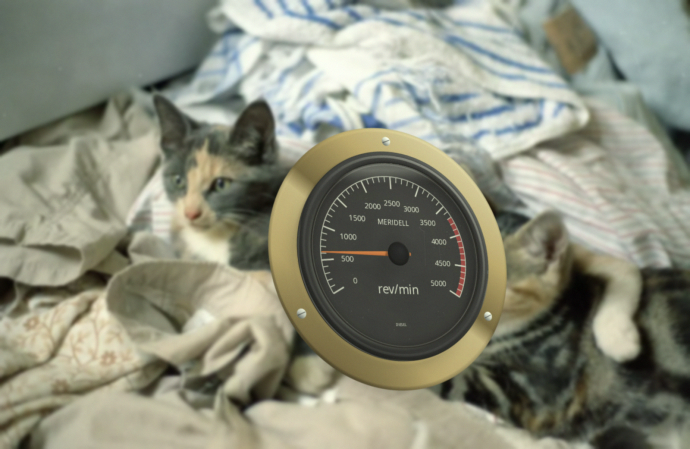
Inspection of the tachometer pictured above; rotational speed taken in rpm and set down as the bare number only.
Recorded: 600
